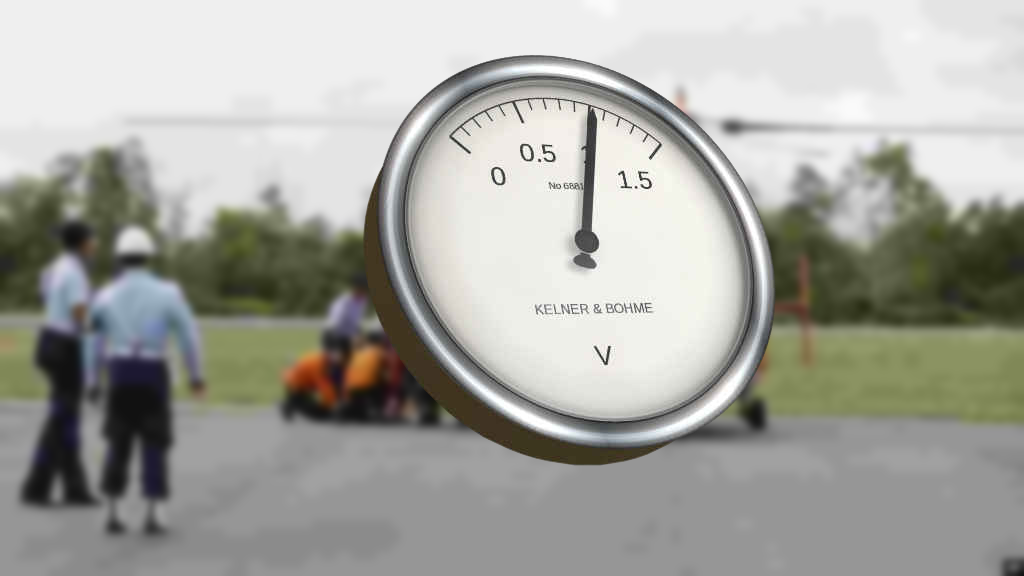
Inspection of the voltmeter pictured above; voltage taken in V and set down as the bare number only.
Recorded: 1
